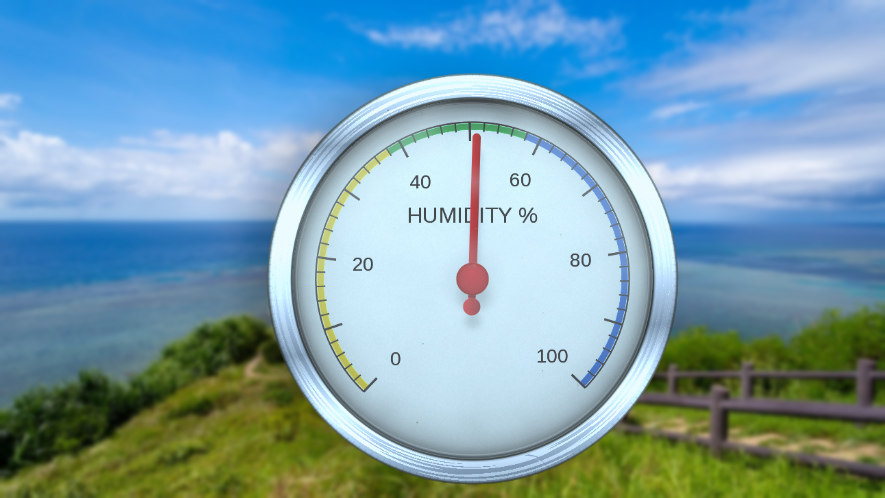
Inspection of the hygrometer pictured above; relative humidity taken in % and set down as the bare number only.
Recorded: 51
